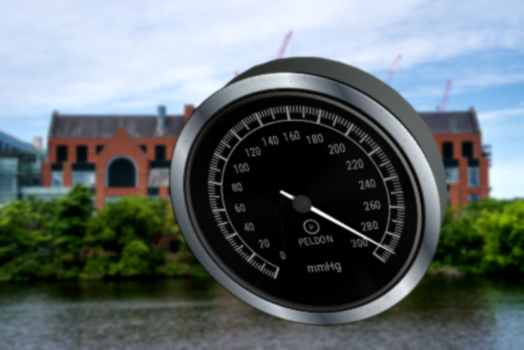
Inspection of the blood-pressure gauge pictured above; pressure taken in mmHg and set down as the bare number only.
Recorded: 290
